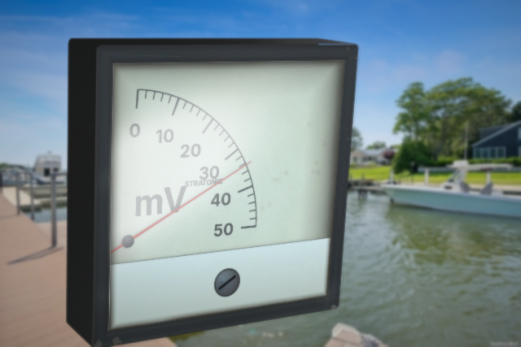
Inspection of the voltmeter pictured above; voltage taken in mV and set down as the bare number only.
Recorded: 34
